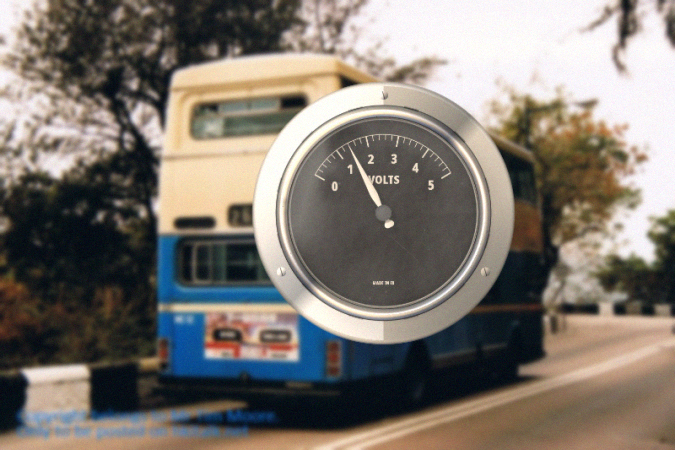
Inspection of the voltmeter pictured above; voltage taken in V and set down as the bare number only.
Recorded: 1.4
